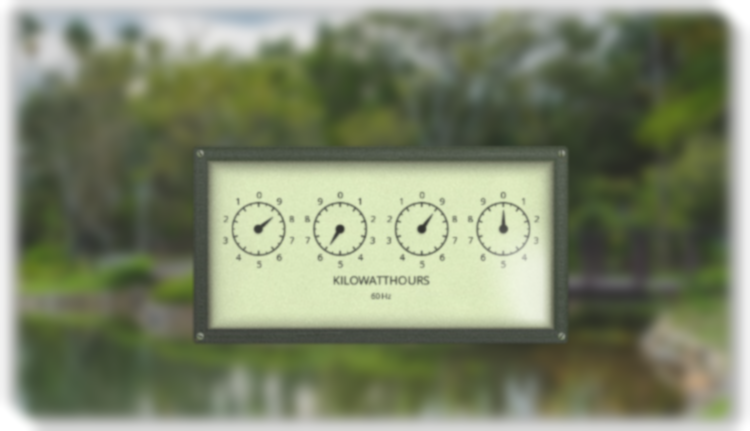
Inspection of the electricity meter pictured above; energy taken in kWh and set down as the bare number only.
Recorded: 8590
